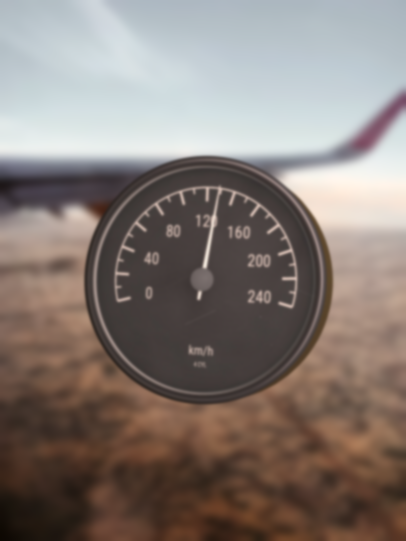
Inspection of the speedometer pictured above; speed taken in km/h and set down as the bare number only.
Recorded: 130
